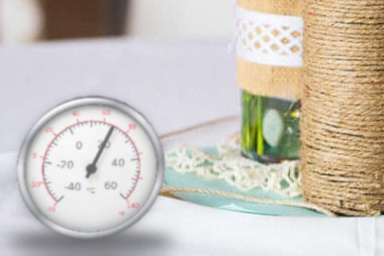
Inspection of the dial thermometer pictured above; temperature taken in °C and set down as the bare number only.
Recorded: 20
